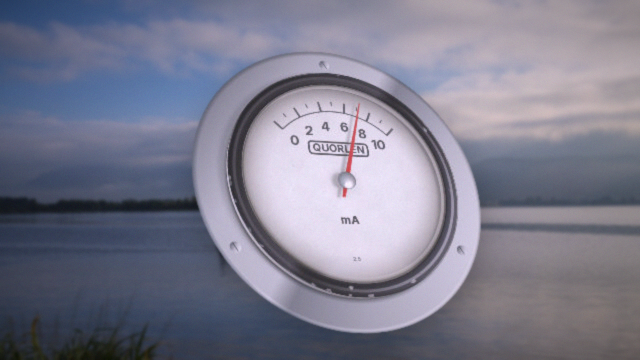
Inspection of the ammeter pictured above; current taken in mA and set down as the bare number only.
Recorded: 7
